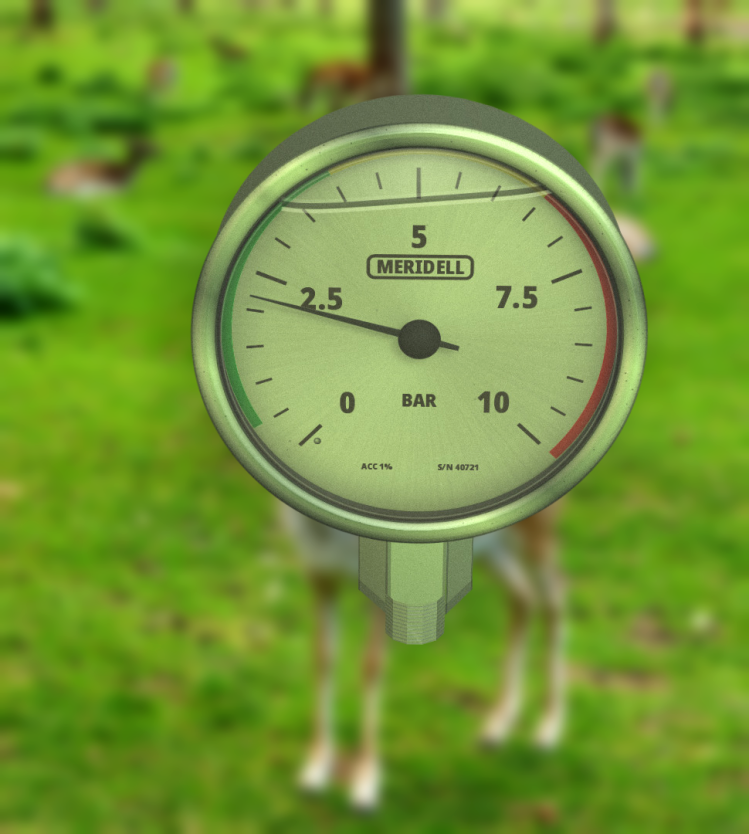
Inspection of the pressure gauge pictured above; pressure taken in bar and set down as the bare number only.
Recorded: 2.25
